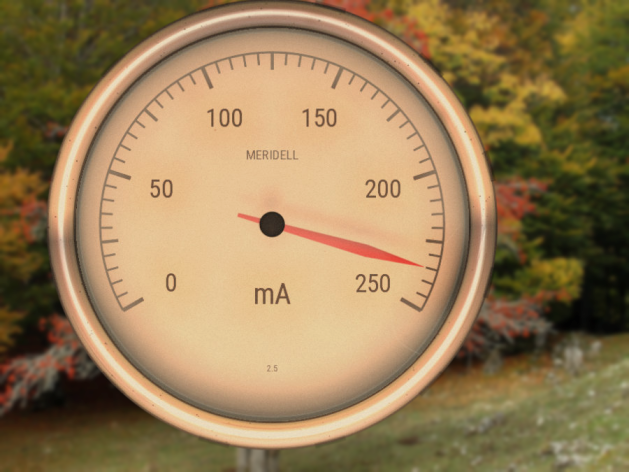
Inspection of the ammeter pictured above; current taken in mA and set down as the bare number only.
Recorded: 235
